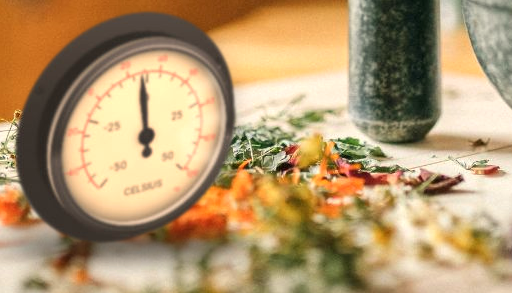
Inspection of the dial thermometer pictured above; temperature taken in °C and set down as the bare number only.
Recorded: -2.5
